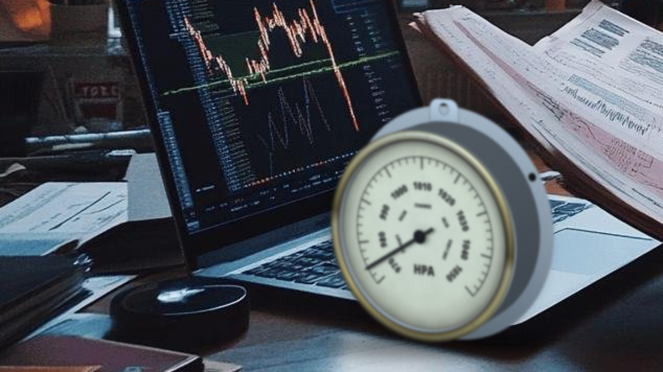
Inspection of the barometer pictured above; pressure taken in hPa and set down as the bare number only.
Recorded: 974
